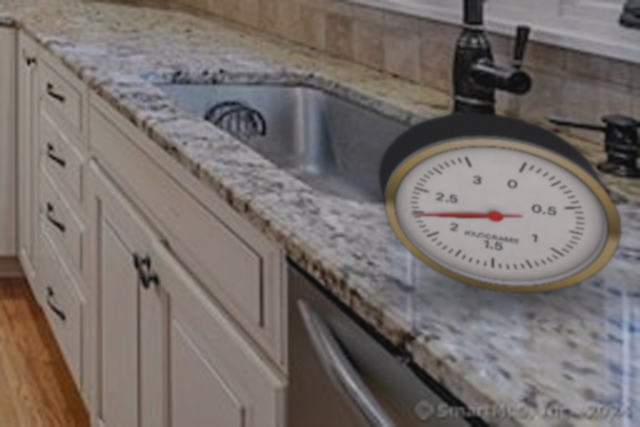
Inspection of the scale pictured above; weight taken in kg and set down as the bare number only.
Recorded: 2.25
